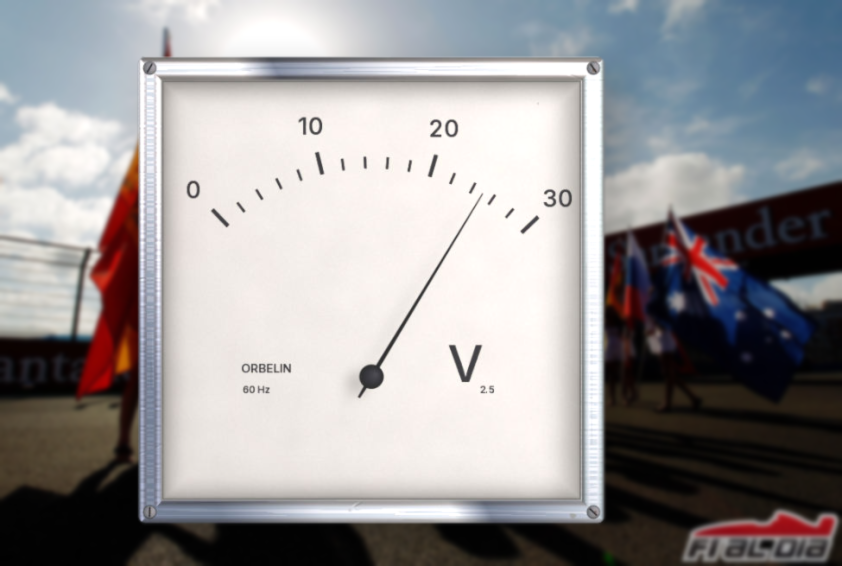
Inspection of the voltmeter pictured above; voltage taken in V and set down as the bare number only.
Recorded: 25
